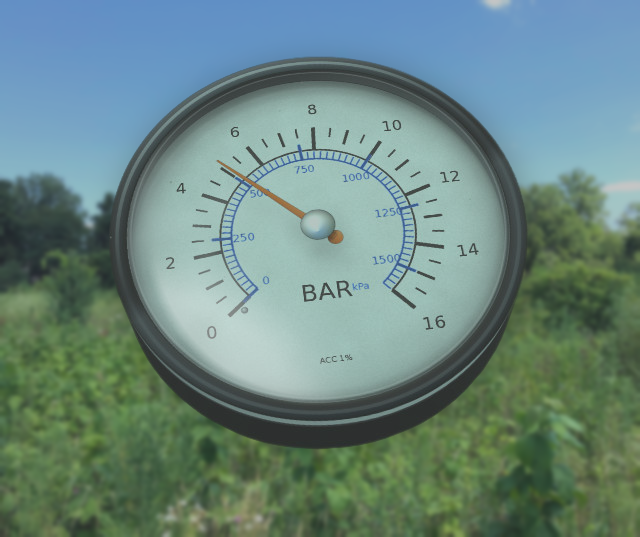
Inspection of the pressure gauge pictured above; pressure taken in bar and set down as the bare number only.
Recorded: 5
